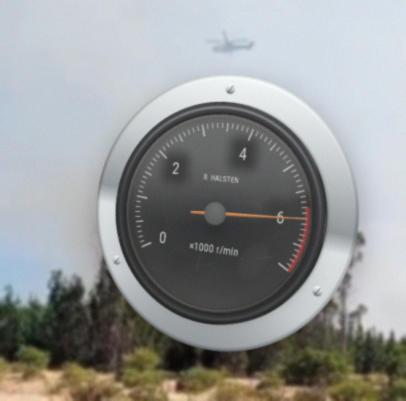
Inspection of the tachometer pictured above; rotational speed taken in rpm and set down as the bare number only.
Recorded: 6000
